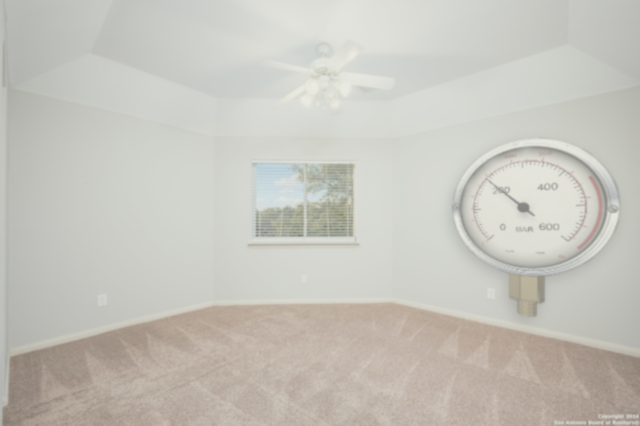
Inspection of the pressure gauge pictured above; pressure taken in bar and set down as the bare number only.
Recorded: 200
